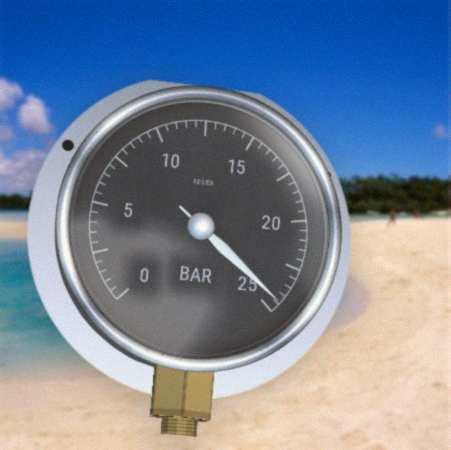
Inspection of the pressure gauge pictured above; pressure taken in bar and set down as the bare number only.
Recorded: 24.5
